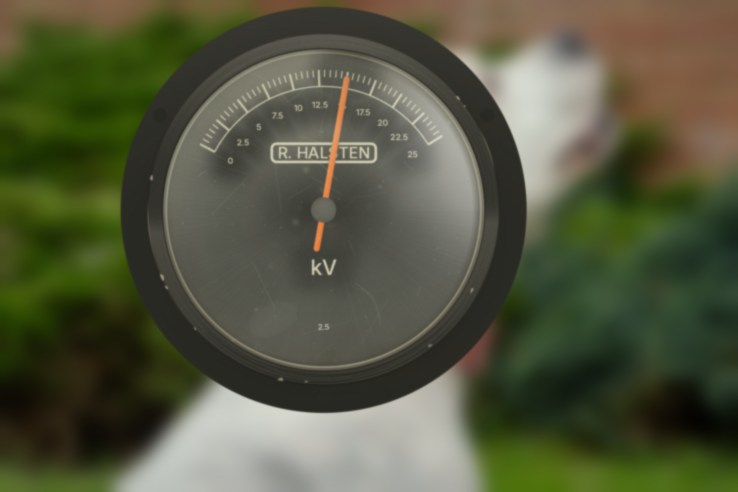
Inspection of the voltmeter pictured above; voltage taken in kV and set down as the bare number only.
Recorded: 15
